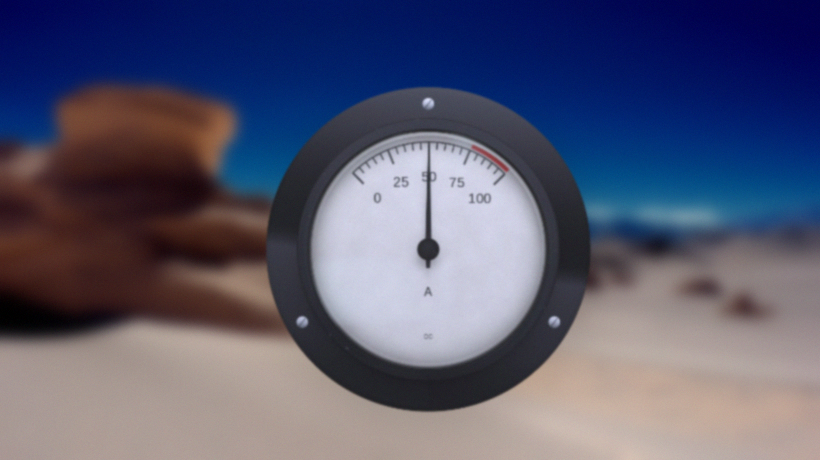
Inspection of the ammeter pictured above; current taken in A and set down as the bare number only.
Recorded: 50
